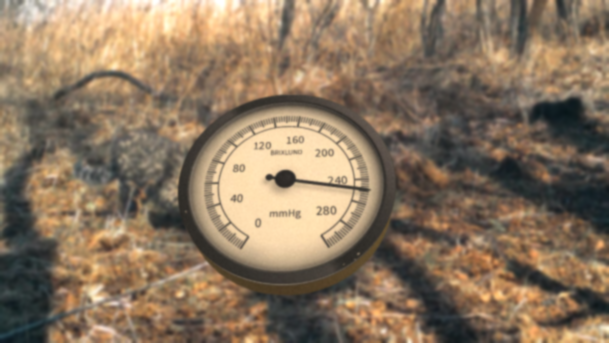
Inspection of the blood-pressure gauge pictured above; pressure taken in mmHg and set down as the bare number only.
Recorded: 250
